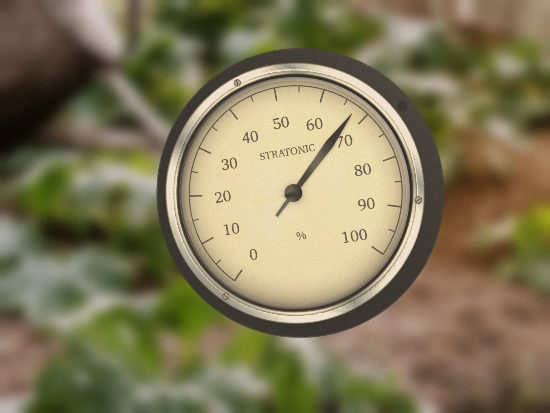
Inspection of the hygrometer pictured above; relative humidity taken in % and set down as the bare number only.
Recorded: 67.5
